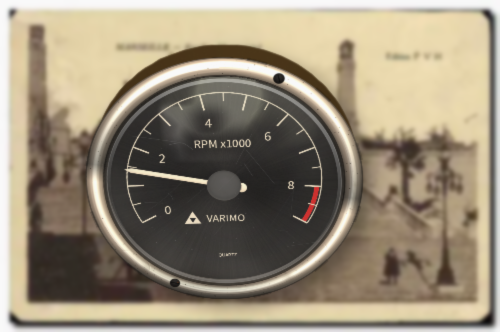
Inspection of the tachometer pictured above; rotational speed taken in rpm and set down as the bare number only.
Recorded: 1500
